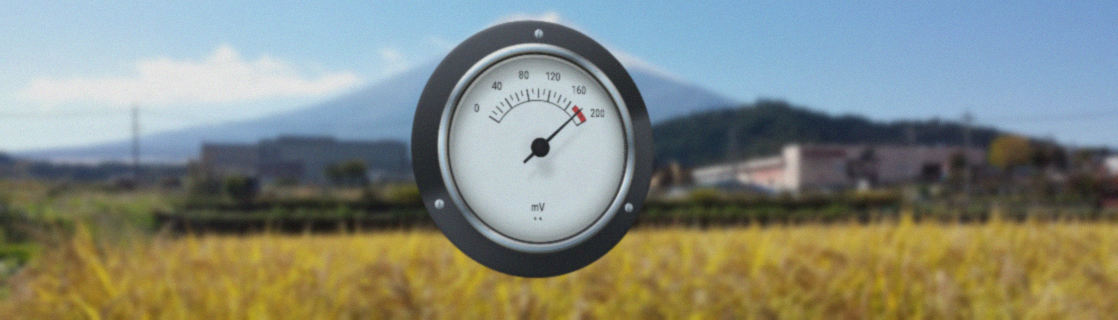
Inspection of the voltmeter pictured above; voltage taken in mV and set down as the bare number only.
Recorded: 180
